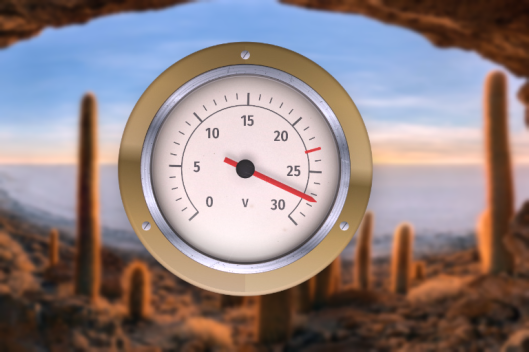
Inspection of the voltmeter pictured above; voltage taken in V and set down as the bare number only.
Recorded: 27.5
